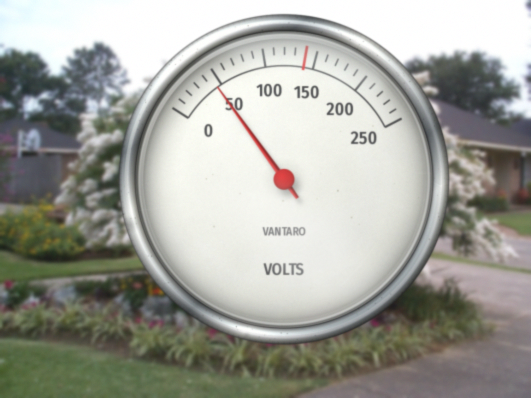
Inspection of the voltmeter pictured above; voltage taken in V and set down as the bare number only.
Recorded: 45
